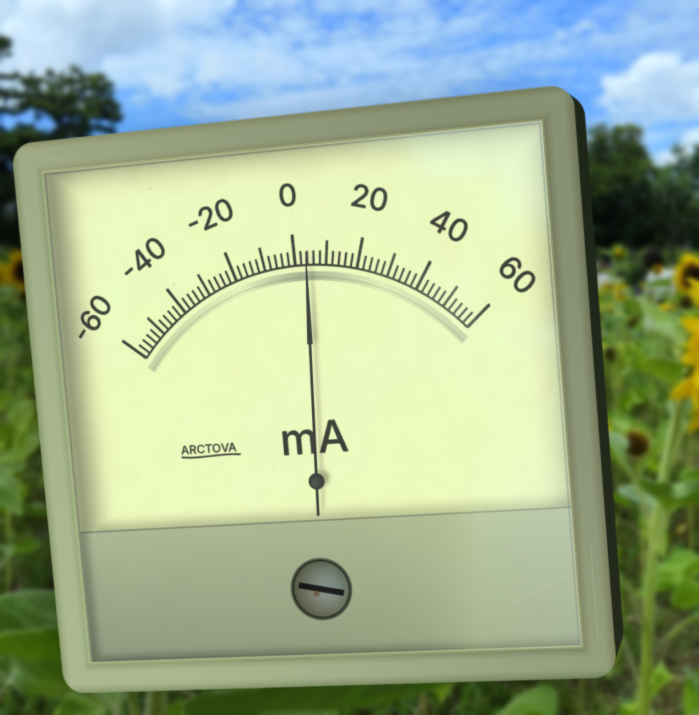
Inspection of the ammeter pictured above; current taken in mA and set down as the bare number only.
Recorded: 4
